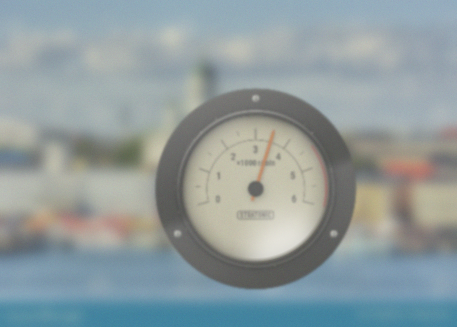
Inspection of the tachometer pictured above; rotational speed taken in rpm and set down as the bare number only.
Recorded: 3500
